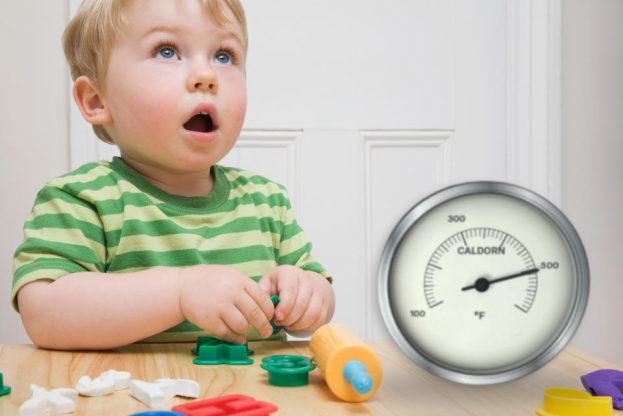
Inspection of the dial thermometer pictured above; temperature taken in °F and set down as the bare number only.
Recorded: 500
